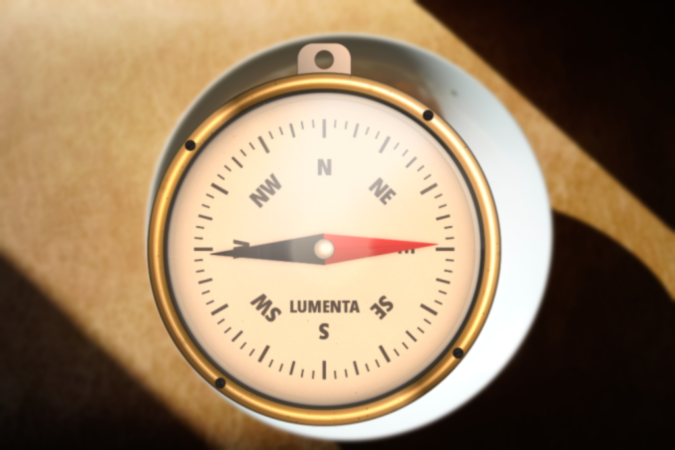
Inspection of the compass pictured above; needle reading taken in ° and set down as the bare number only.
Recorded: 87.5
